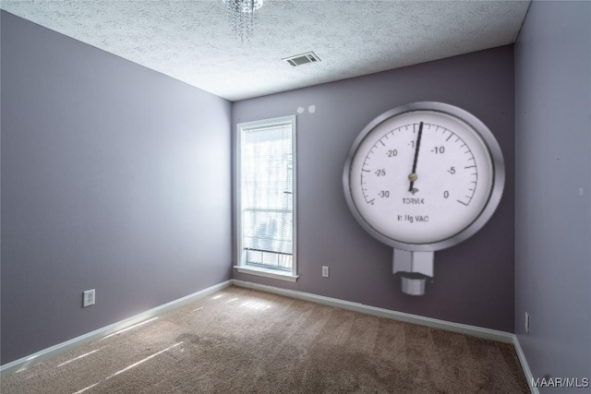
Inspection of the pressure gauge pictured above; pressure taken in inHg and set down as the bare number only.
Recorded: -14
